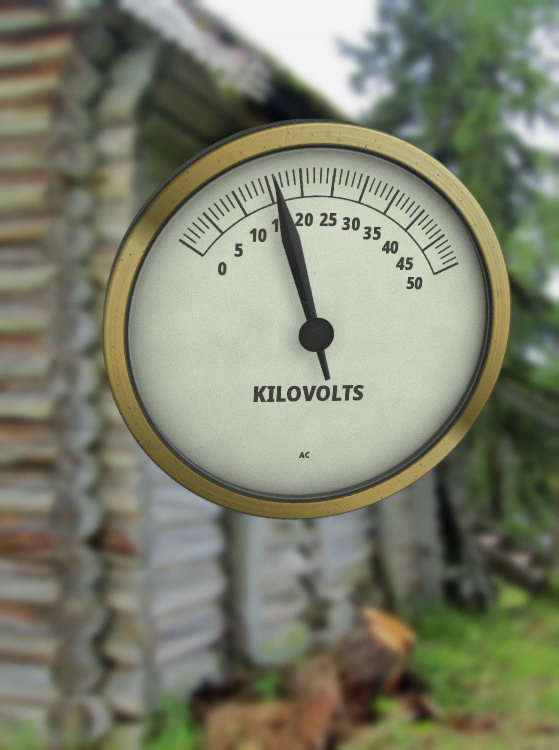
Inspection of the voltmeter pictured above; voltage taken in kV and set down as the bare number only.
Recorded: 16
